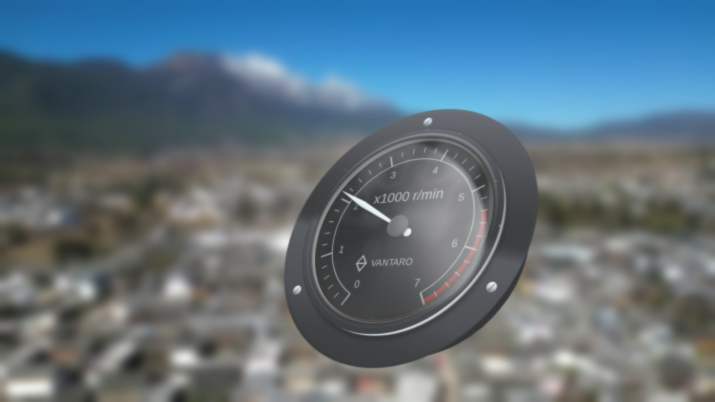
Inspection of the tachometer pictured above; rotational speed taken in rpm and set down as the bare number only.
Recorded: 2100
